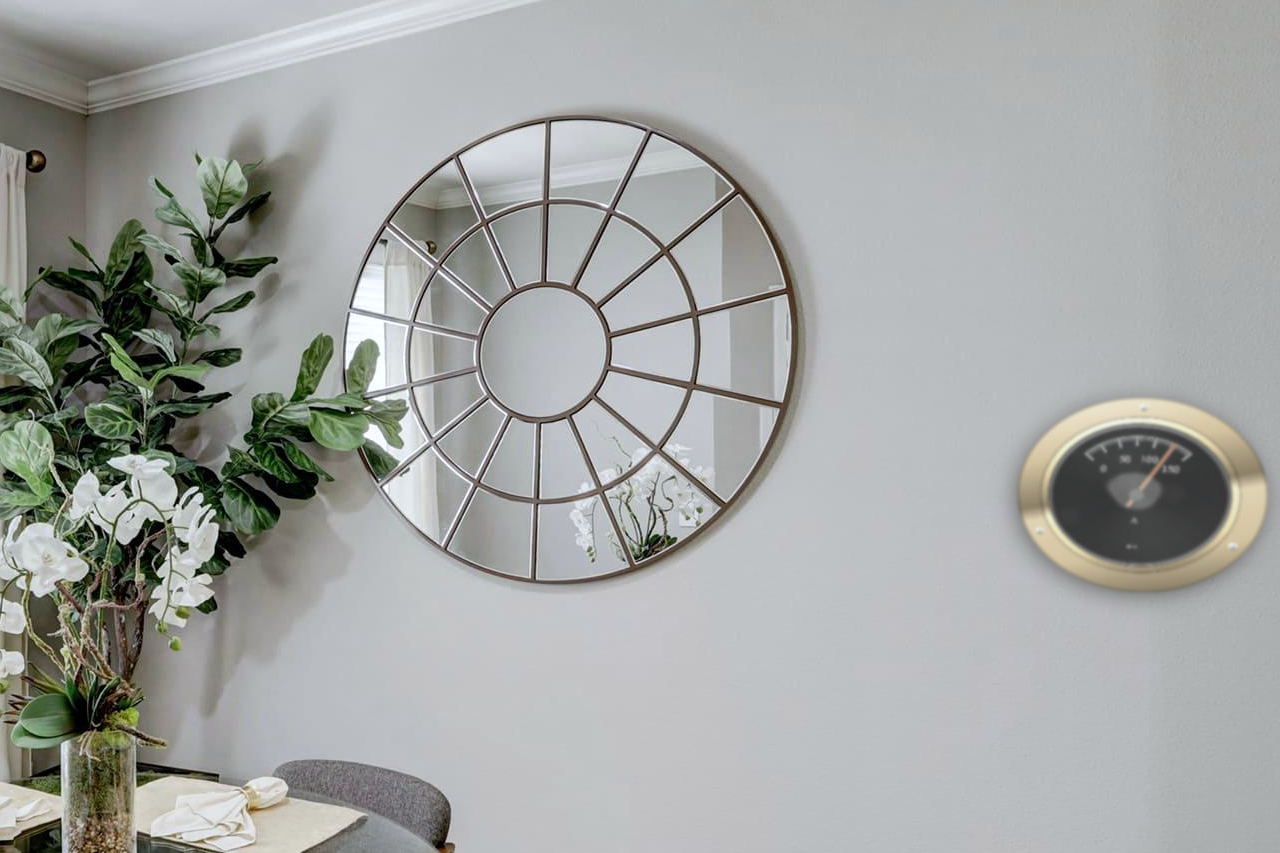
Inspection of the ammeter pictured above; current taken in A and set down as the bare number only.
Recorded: 125
